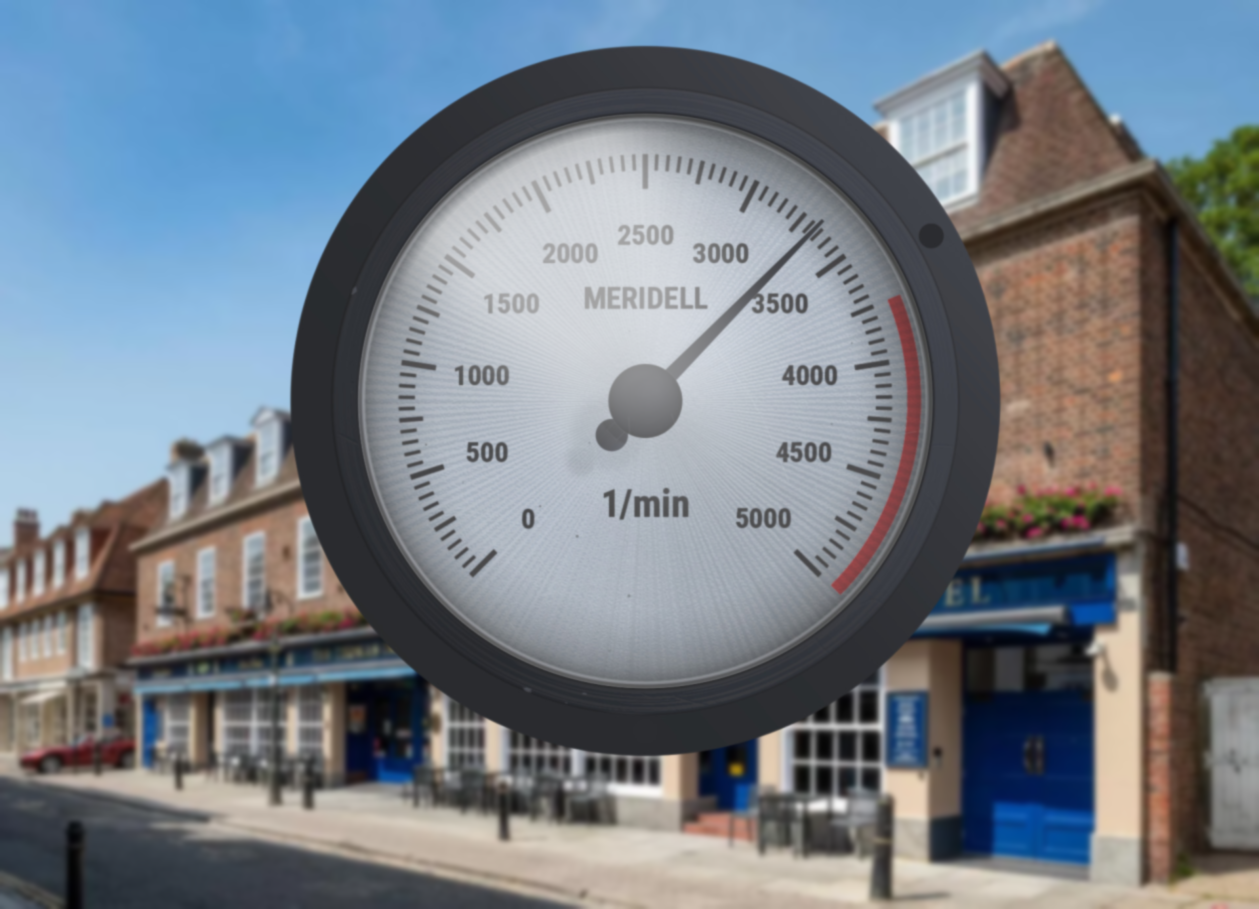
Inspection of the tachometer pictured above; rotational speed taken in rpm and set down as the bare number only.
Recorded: 3325
